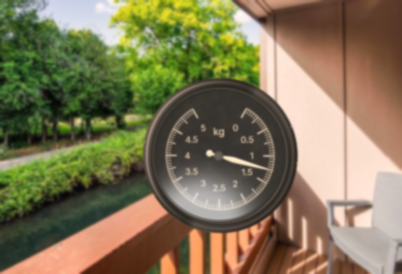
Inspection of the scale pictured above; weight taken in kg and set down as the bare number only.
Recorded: 1.25
